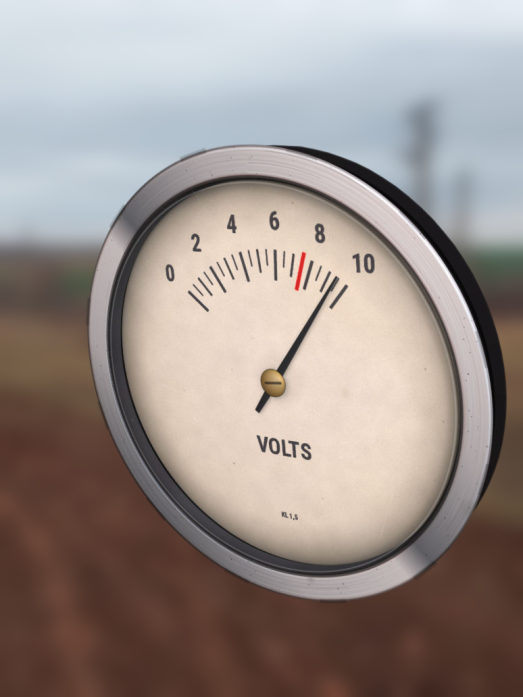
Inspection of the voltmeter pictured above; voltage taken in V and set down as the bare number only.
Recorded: 9.5
